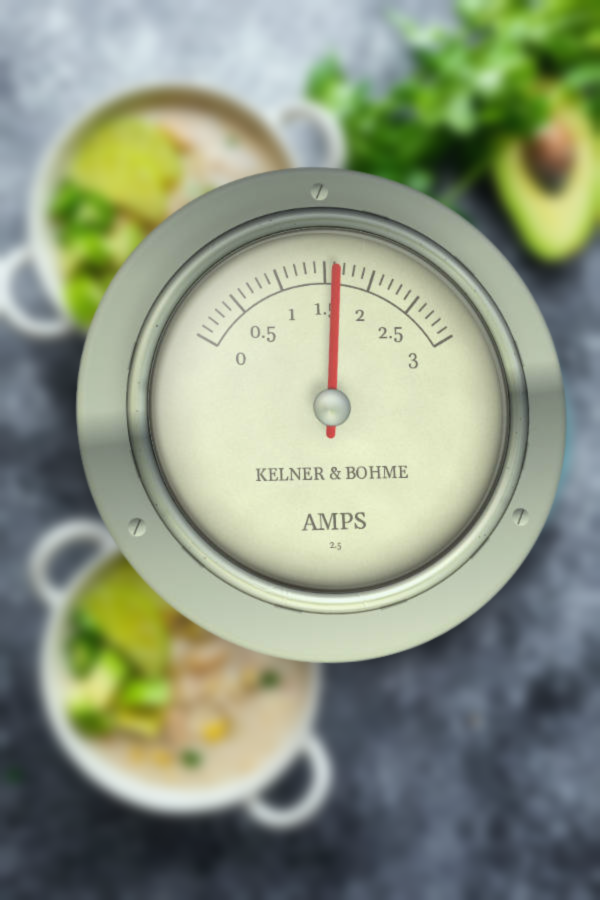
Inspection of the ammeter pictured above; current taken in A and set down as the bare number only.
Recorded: 1.6
